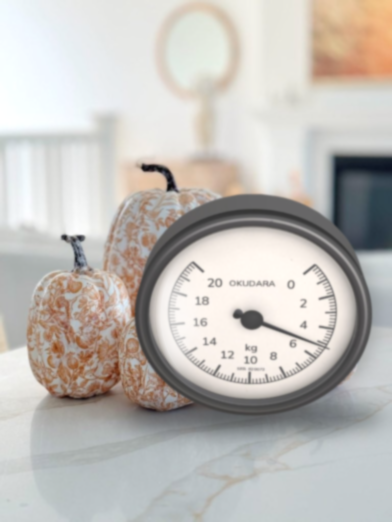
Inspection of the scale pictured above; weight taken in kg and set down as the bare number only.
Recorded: 5
